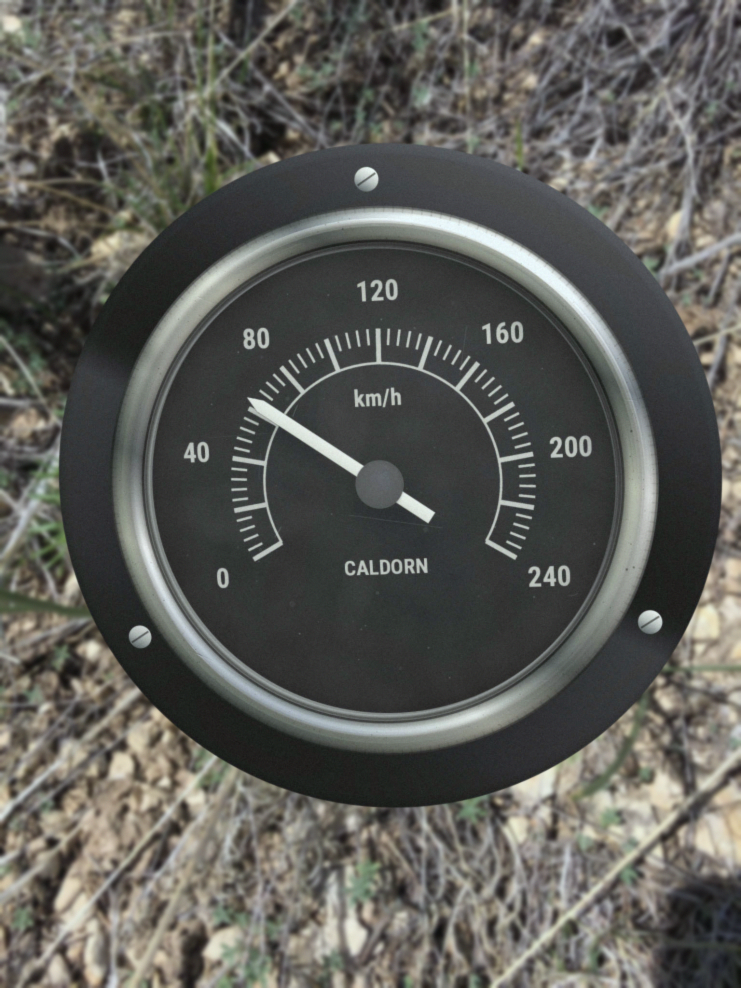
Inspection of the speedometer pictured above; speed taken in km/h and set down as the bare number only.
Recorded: 64
